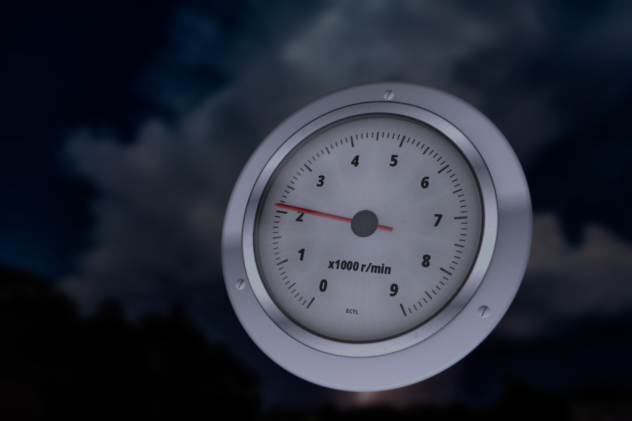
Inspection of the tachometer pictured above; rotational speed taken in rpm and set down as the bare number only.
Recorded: 2100
